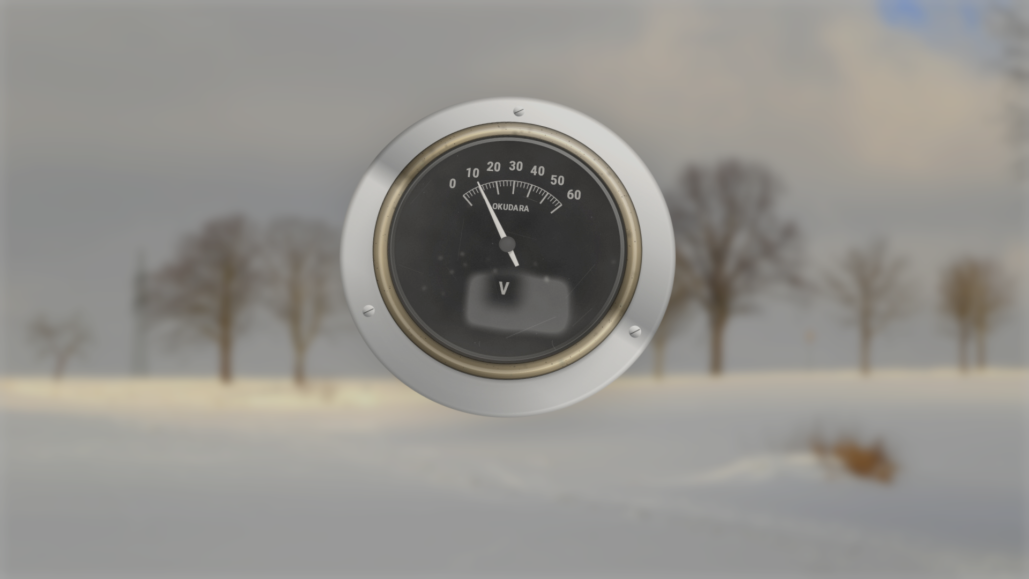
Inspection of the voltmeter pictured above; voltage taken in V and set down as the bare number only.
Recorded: 10
